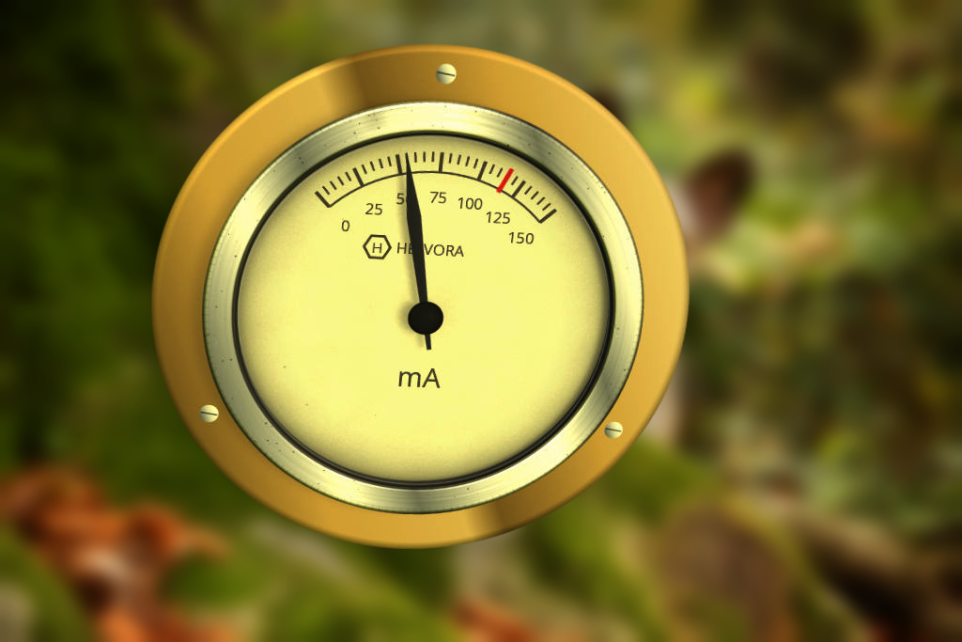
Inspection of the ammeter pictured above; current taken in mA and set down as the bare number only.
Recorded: 55
